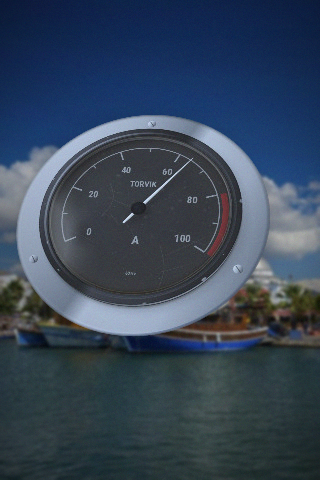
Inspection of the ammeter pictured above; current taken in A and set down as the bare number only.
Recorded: 65
